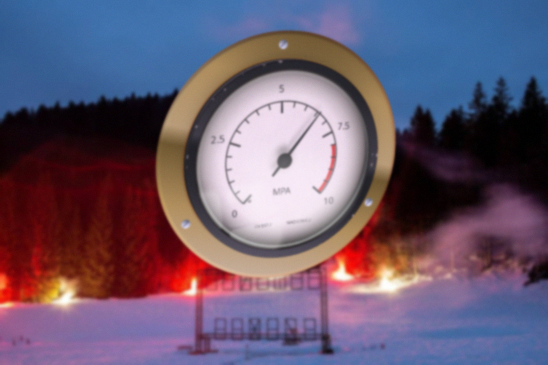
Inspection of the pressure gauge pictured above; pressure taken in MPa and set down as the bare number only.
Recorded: 6.5
